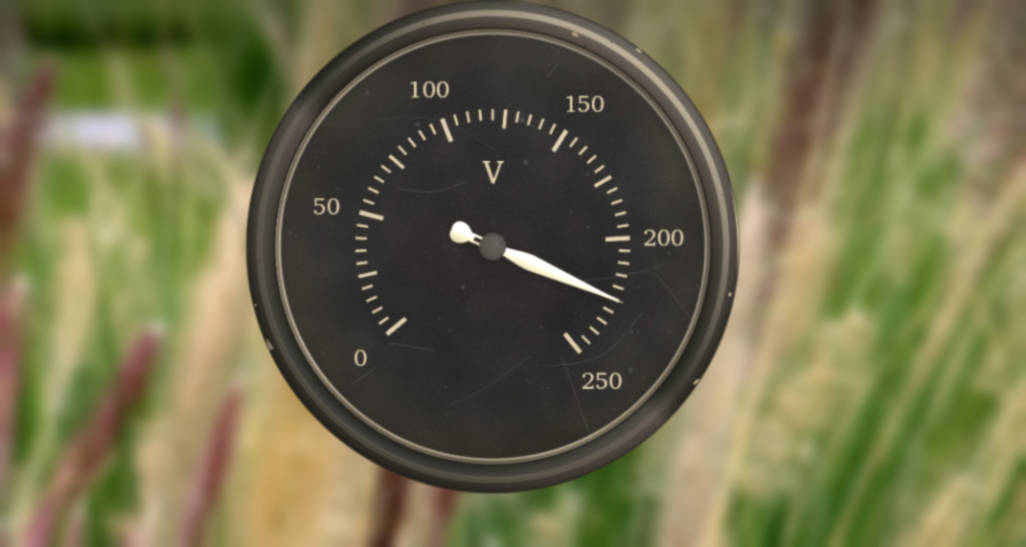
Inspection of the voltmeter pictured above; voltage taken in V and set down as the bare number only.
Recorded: 225
